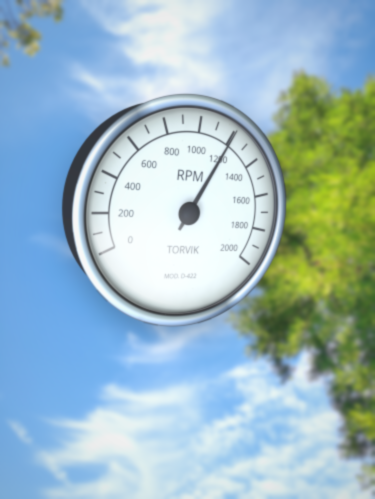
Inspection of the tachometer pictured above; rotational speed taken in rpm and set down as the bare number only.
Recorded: 1200
